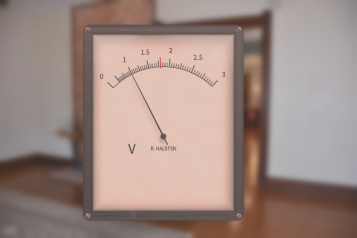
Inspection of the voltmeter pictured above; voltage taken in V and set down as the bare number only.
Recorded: 1
